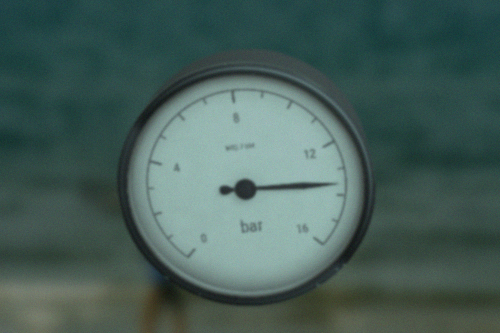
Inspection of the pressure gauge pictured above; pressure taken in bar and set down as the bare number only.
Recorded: 13.5
